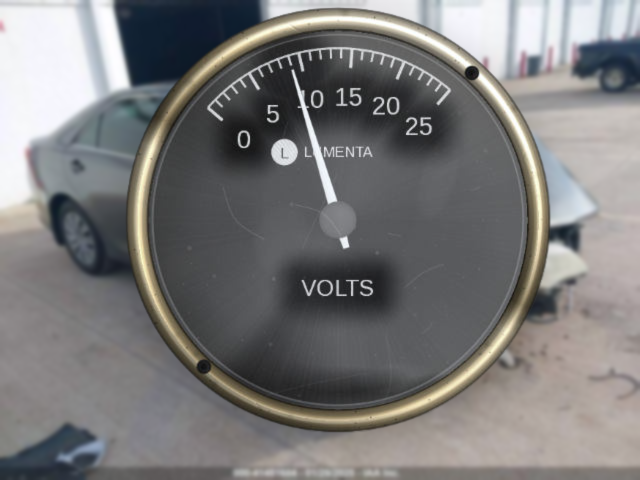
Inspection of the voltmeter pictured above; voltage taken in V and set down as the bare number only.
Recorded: 9
